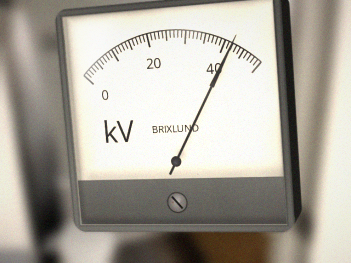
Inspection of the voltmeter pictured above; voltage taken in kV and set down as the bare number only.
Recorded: 42
